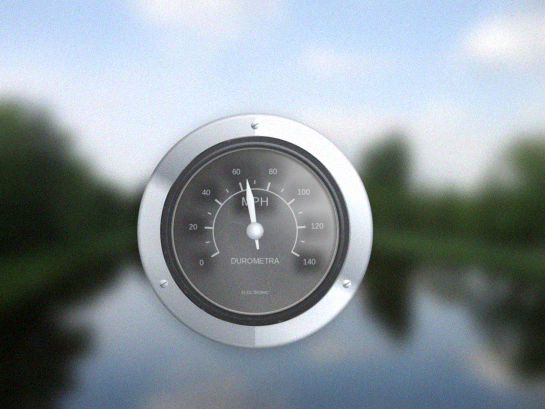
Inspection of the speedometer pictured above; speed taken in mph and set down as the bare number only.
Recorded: 65
